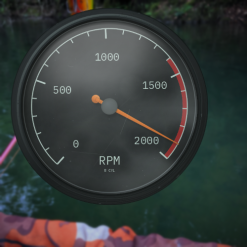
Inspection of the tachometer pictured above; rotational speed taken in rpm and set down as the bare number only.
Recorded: 1900
